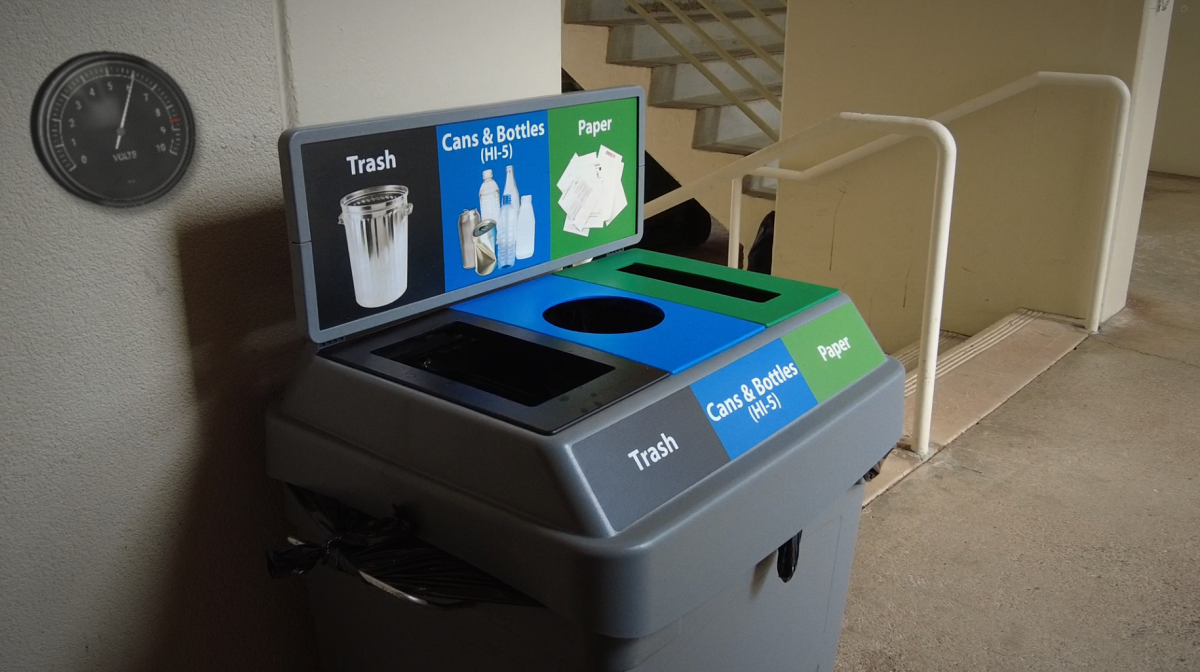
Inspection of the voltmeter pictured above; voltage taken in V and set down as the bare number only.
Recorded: 6
